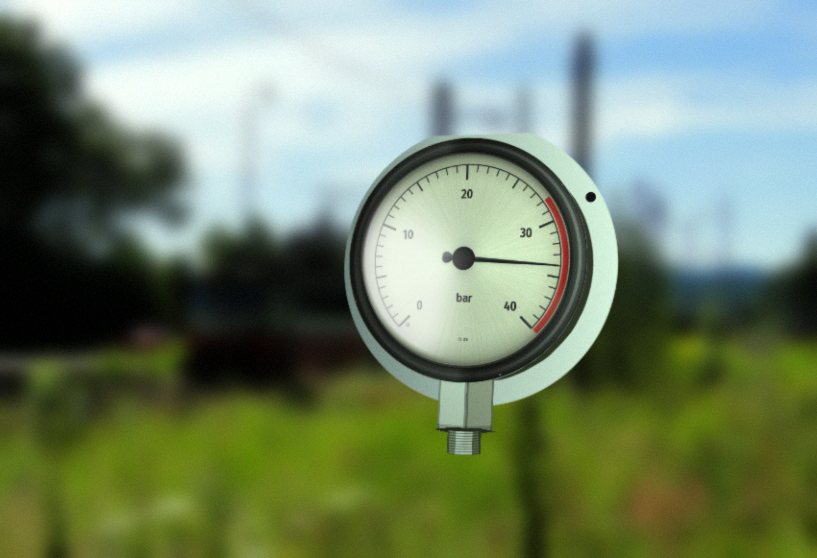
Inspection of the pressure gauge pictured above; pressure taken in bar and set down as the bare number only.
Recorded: 34
